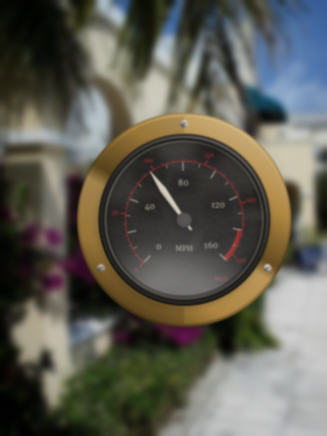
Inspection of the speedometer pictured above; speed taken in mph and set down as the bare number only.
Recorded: 60
